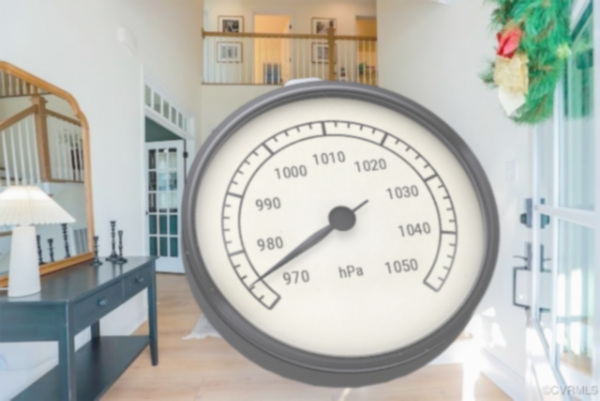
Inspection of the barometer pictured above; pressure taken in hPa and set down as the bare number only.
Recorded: 974
